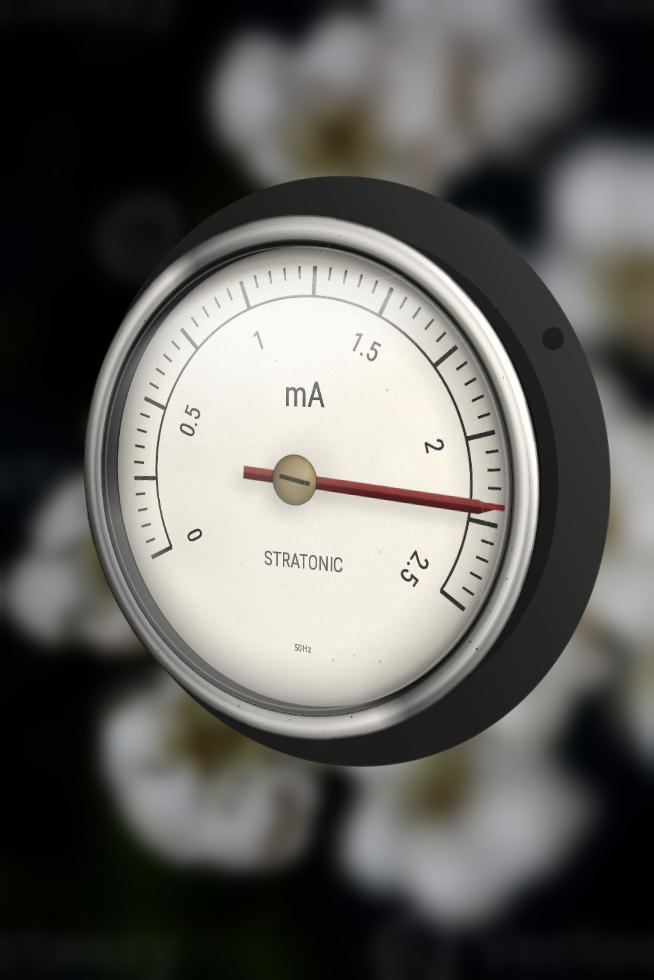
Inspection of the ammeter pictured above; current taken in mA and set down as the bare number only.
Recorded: 2.2
